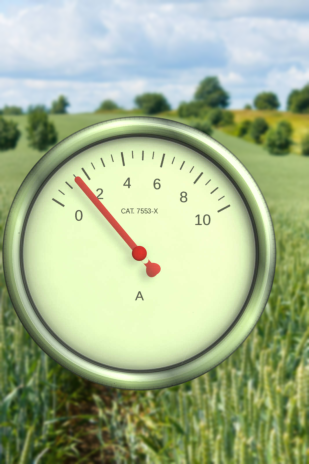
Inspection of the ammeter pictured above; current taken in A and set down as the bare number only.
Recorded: 1.5
